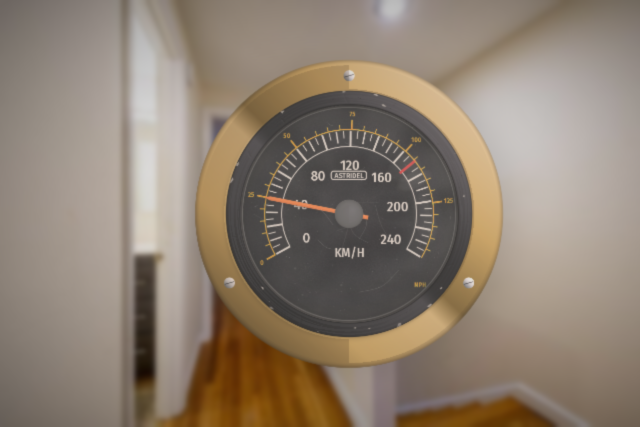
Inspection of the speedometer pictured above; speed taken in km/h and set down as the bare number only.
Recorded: 40
